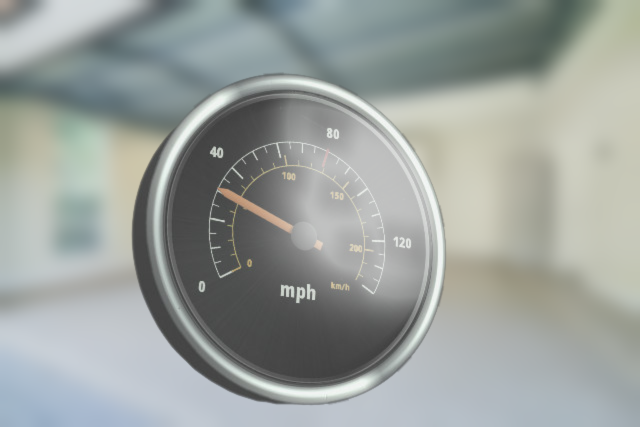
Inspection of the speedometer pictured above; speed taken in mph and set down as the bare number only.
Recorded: 30
